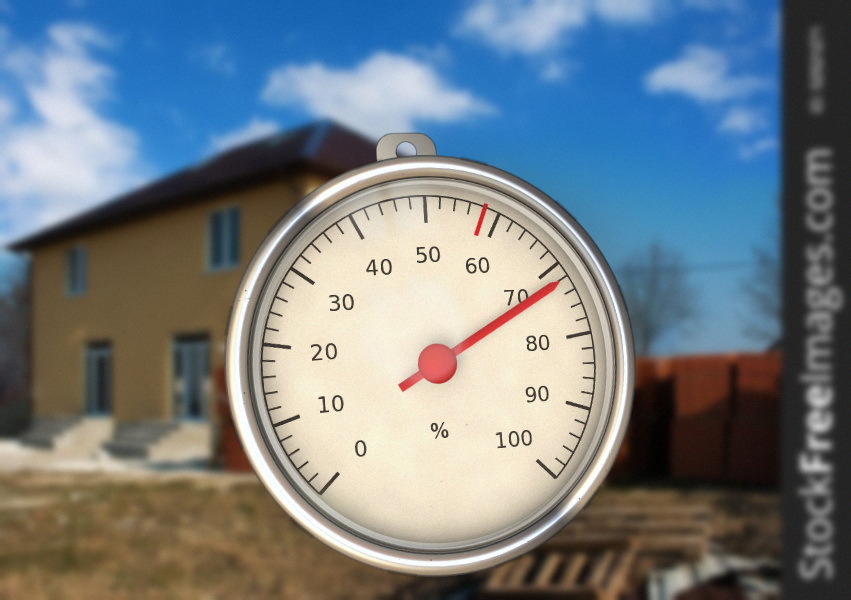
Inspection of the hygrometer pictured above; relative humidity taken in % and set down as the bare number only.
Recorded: 72
